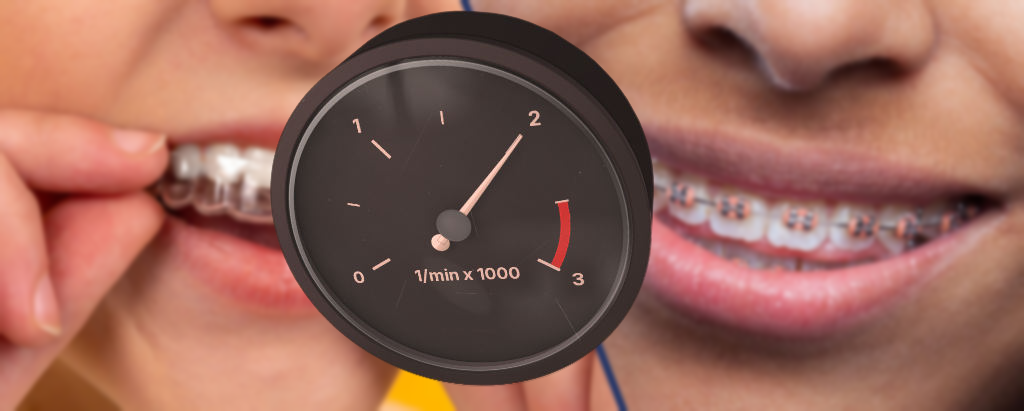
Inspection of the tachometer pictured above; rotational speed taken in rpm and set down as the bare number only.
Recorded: 2000
